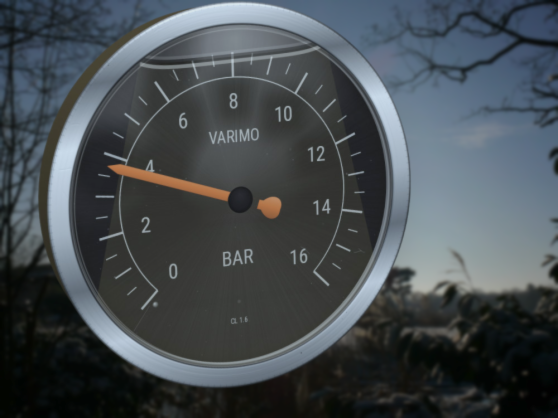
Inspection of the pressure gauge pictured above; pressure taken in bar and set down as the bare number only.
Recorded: 3.75
